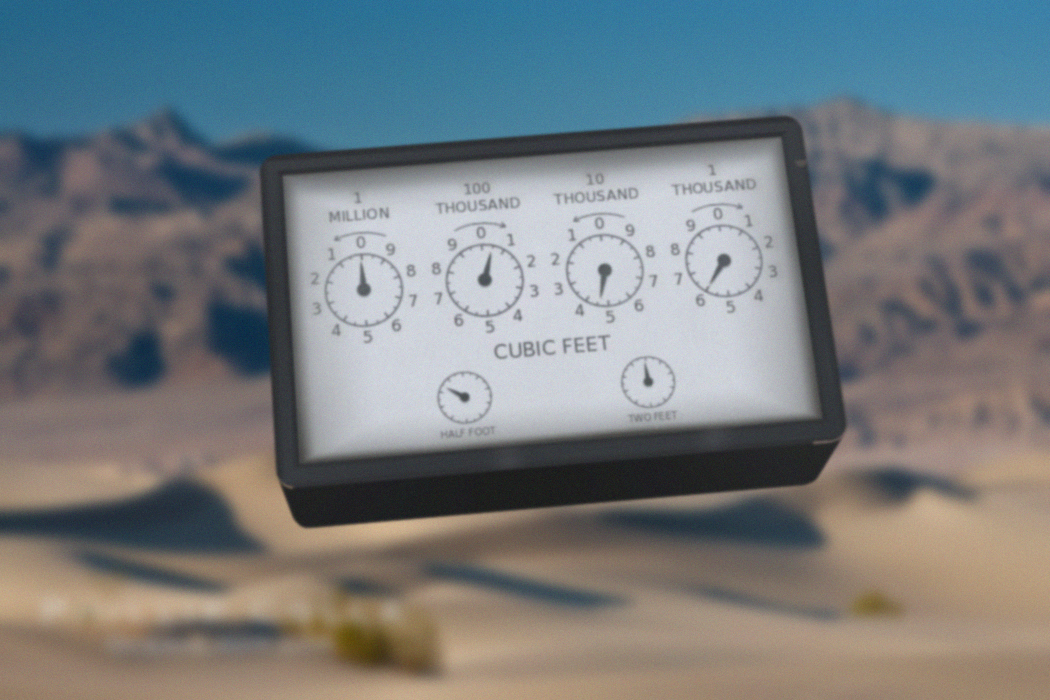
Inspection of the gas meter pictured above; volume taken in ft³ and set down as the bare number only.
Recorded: 4600
